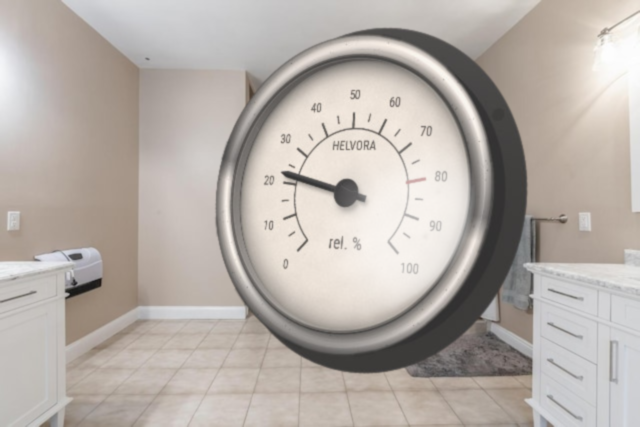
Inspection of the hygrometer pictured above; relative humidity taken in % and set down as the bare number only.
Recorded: 22.5
